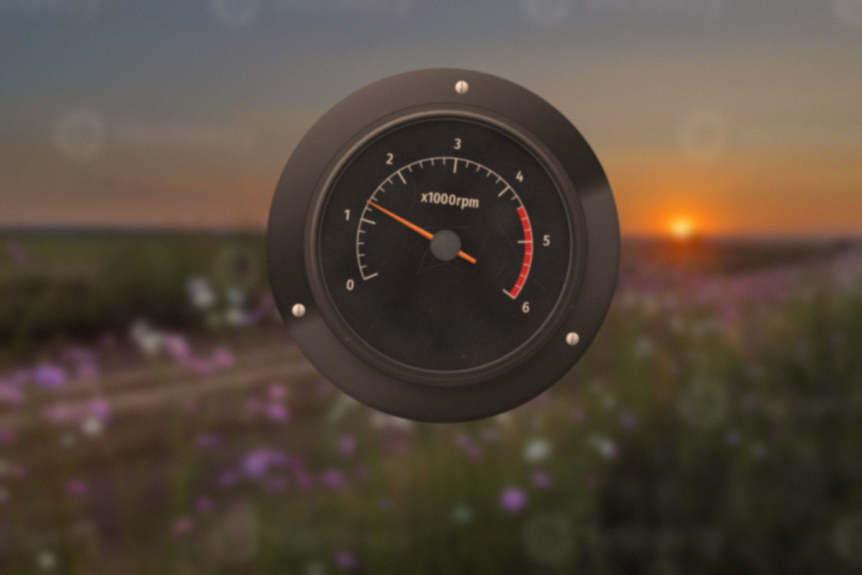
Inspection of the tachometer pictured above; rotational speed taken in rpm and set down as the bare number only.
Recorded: 1300
